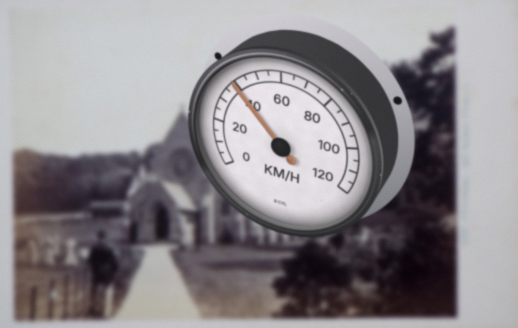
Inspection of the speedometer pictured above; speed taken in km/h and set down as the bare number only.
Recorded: 40
